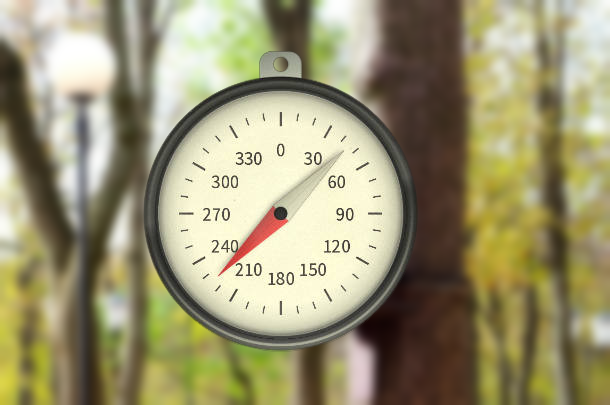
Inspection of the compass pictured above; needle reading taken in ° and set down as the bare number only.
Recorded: 225
